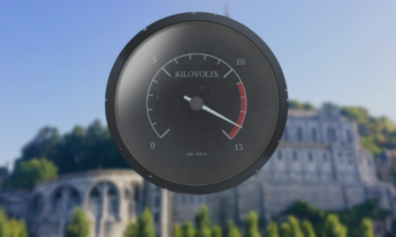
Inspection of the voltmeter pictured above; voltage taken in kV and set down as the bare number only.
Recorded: 14
